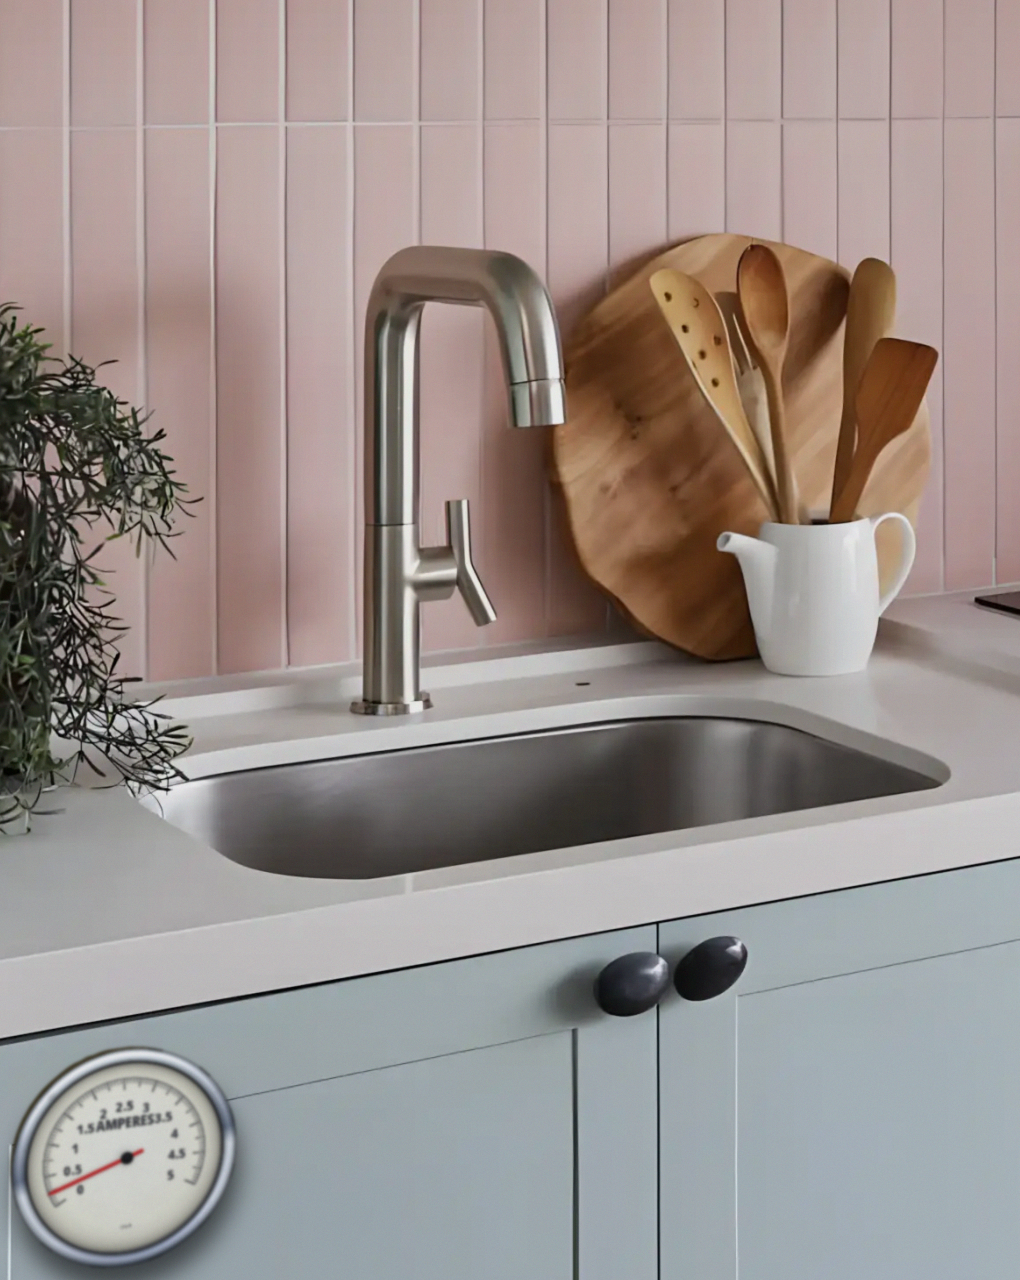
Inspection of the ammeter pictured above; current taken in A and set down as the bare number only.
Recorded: 0.25
